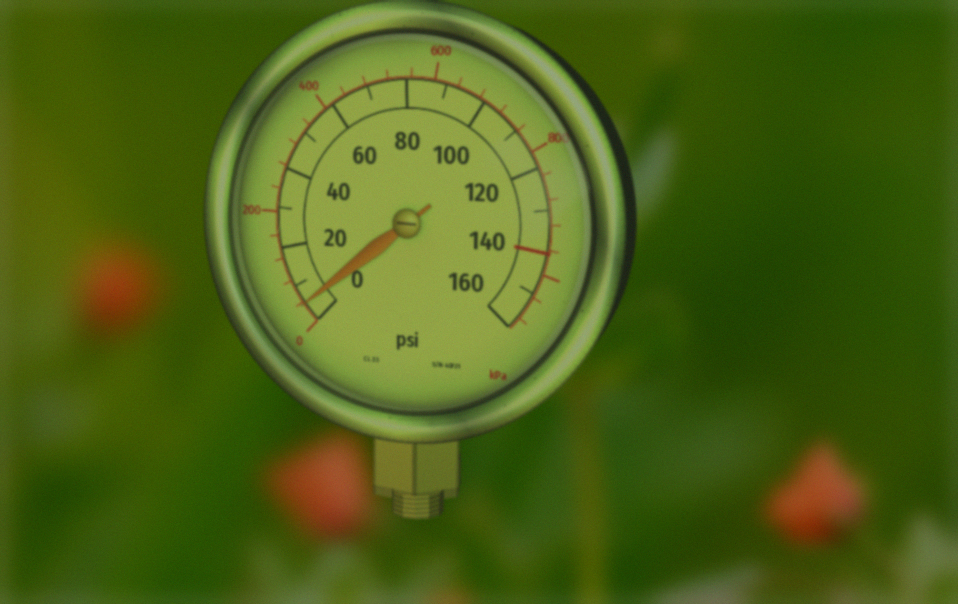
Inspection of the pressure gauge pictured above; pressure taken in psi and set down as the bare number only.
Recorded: 5
